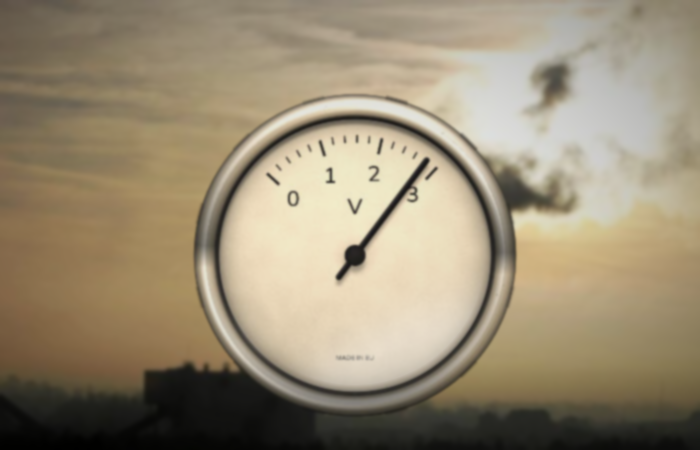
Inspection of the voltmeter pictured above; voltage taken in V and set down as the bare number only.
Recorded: 2.8
